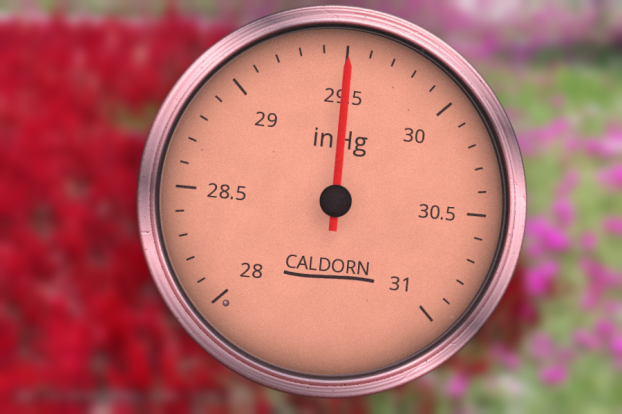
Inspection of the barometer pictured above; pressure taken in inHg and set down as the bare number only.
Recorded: 29.5
